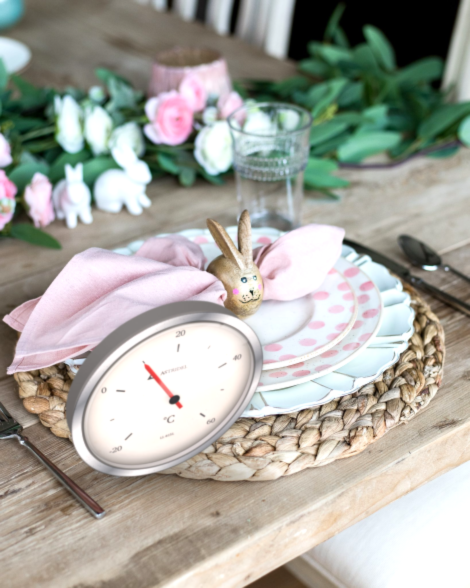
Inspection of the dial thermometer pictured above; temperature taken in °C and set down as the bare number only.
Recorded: 10
